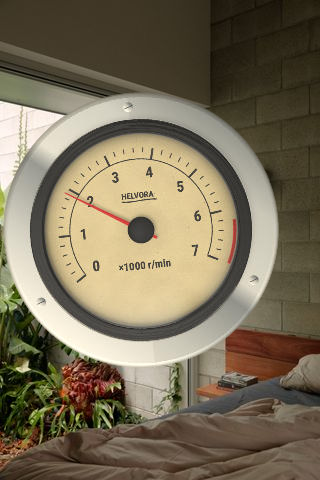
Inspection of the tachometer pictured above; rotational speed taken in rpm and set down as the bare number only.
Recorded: 1900
